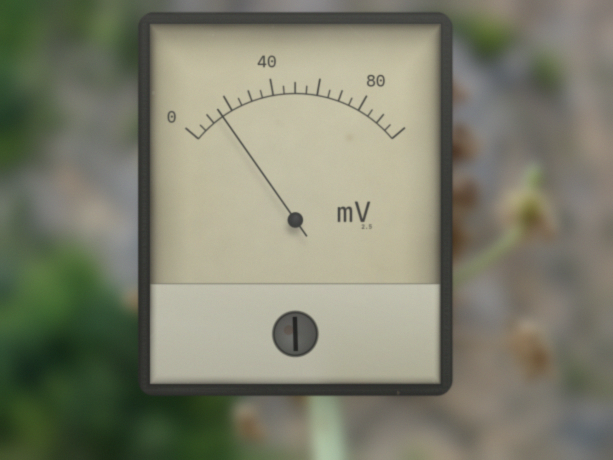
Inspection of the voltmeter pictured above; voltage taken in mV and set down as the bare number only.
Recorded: 15
